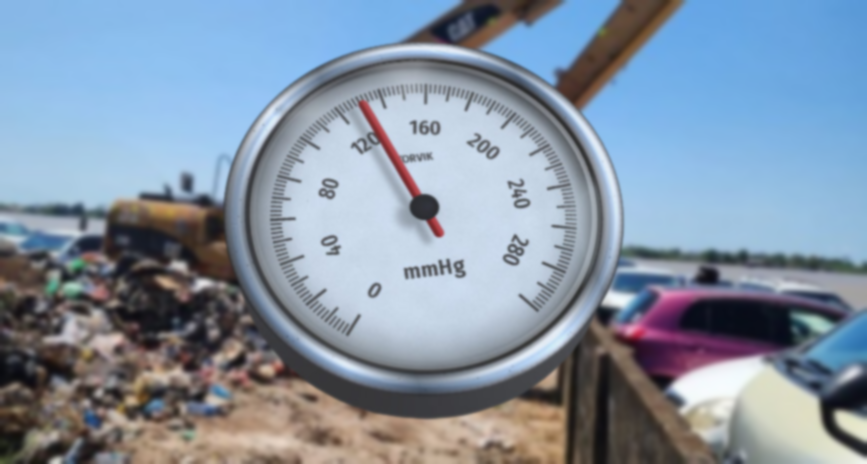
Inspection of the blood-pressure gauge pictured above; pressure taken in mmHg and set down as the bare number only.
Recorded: 130
